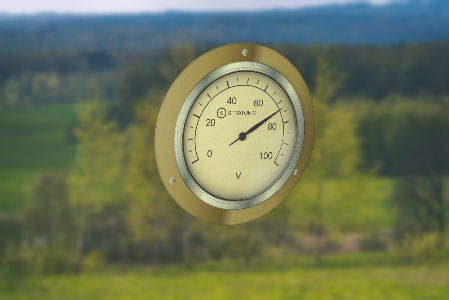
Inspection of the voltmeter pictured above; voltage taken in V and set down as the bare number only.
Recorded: 72.5
